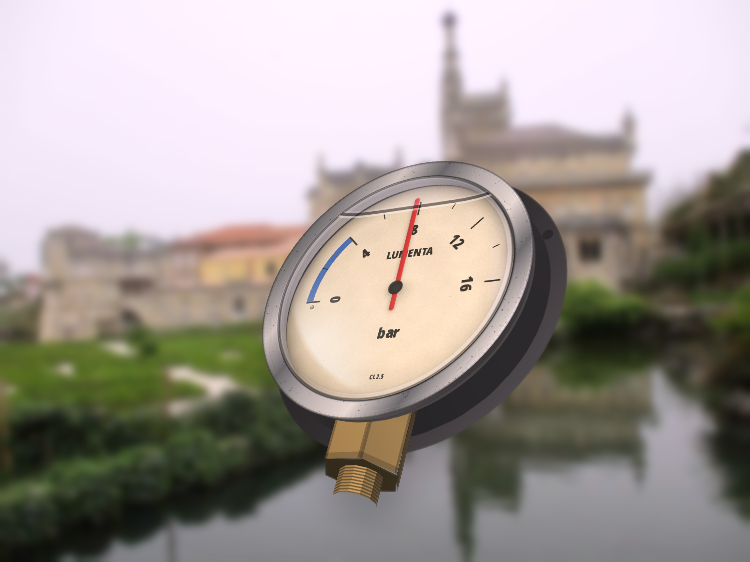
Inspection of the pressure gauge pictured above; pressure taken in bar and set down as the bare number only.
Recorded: 8
